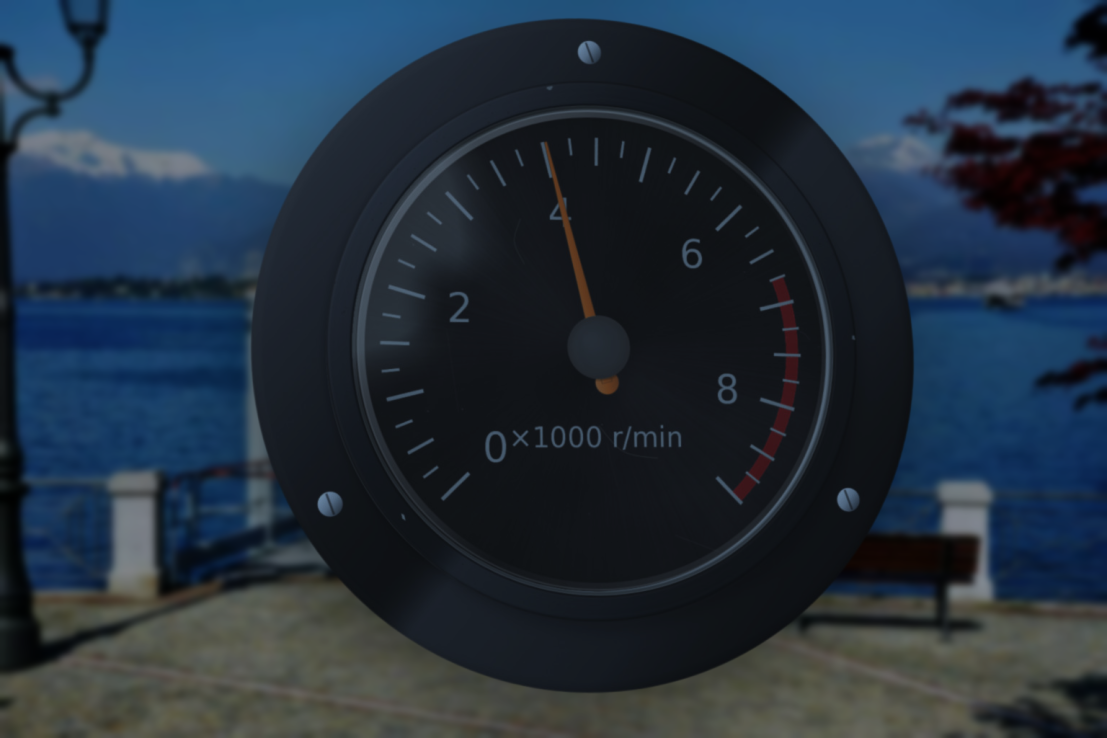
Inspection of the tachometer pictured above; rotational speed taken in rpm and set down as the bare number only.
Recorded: 4000
